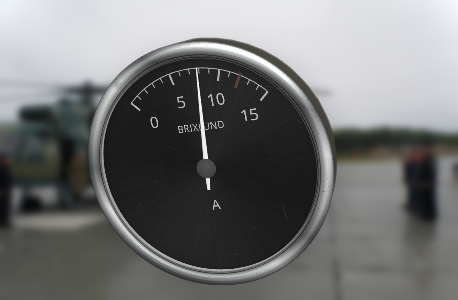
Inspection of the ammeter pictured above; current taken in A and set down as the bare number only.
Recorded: 8
